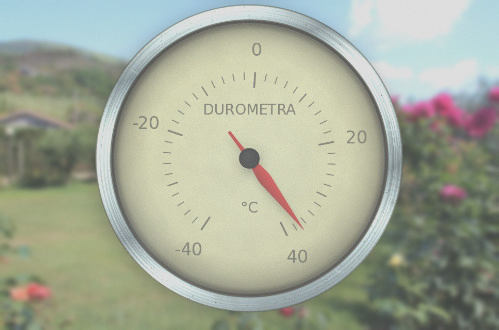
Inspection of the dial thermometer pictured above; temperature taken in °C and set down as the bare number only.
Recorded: 37
